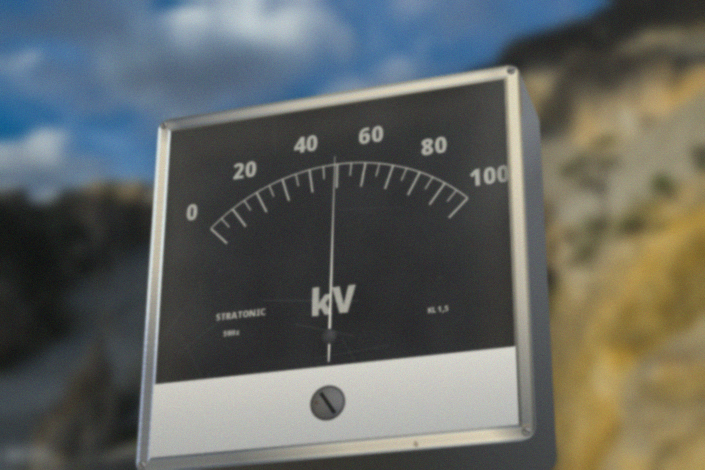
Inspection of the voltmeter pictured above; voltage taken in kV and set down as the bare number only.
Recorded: 50
